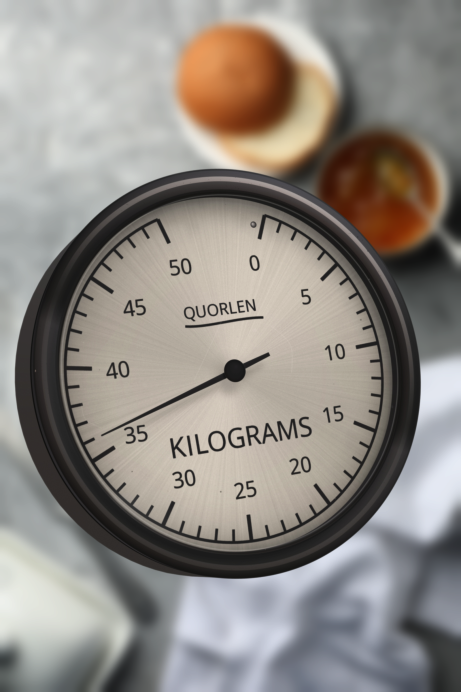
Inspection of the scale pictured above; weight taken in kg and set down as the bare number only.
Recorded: 36
